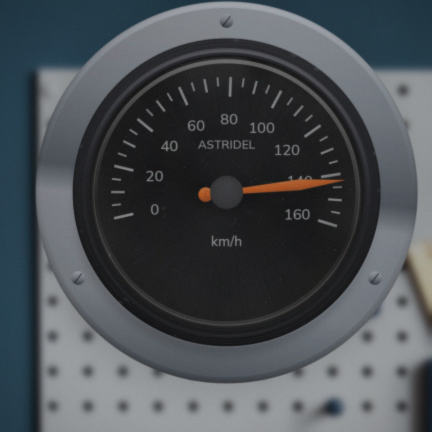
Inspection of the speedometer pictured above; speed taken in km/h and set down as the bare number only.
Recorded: 142.5
